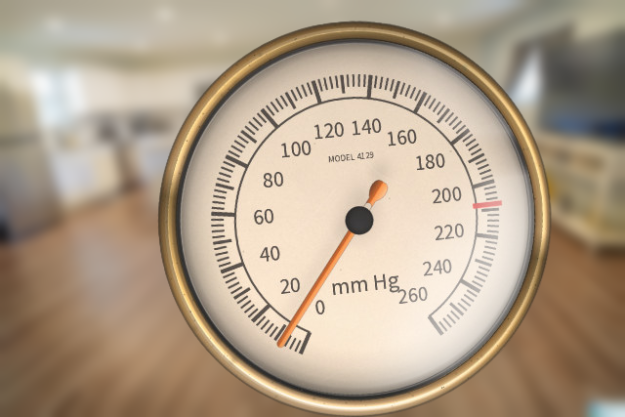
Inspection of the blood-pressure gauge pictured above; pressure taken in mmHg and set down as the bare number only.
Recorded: 8
